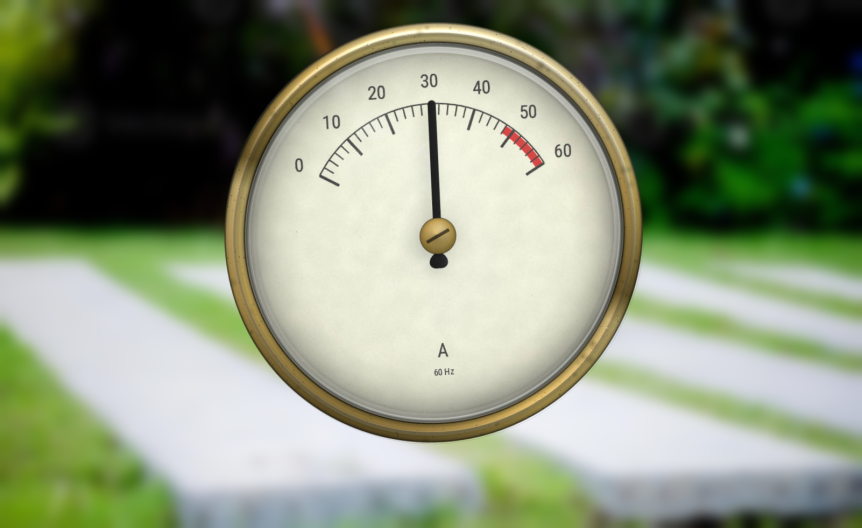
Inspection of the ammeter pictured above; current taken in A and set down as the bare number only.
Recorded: 30
